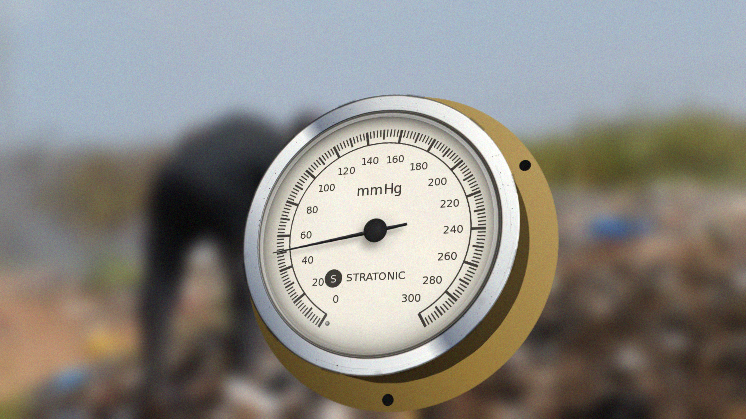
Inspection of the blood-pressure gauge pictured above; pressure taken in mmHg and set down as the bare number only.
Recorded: 50
